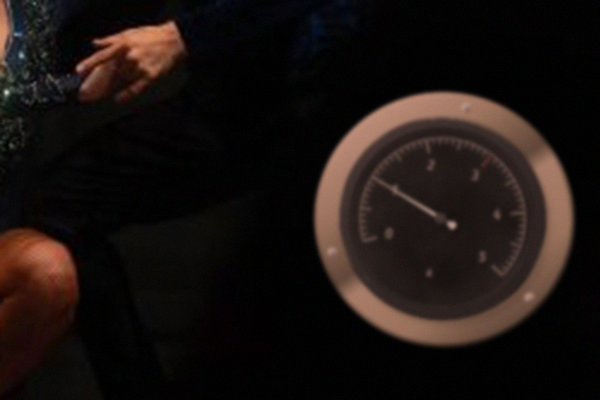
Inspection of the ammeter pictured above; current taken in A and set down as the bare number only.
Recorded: 1
